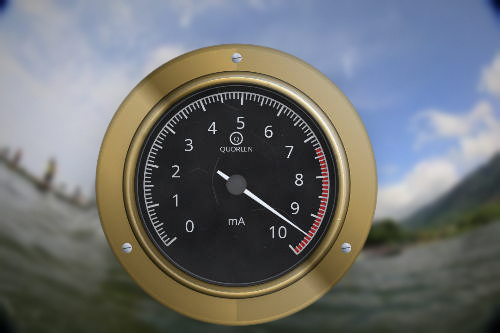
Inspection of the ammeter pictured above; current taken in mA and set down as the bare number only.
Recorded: 9.5
